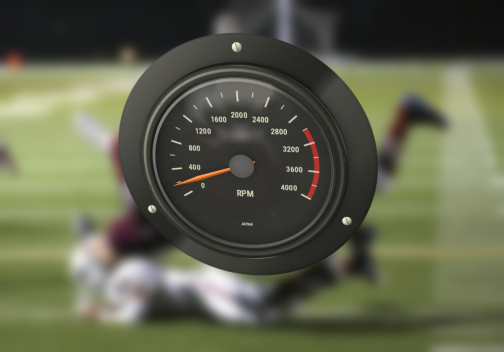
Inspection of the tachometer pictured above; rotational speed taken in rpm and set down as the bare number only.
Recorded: 200
